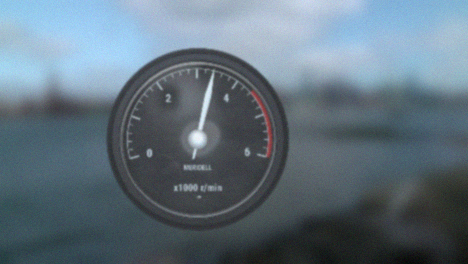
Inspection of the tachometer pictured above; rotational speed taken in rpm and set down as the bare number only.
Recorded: 3400
